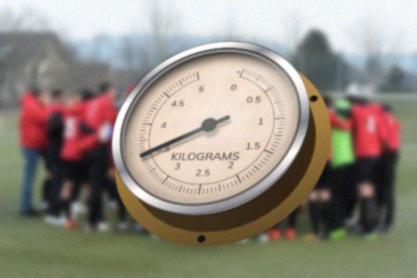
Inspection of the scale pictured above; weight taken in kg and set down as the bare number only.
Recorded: 3.5
